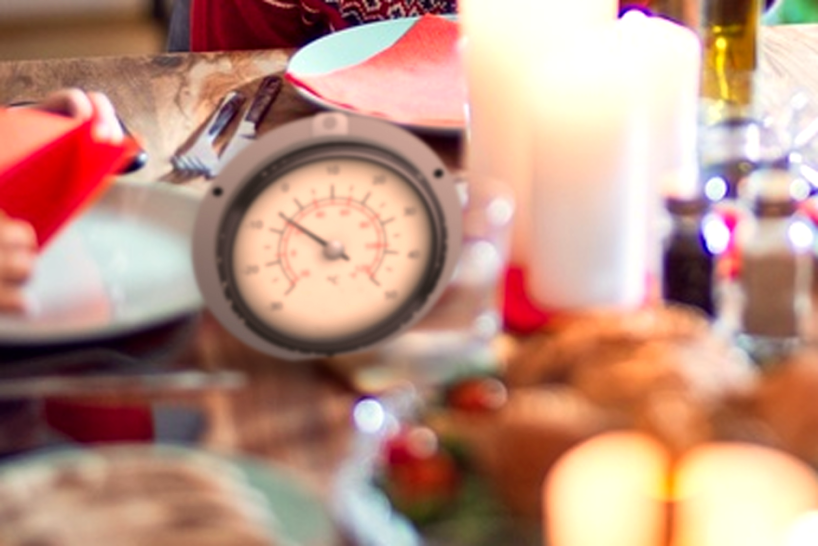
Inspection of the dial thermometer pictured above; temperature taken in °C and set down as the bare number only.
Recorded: -5
